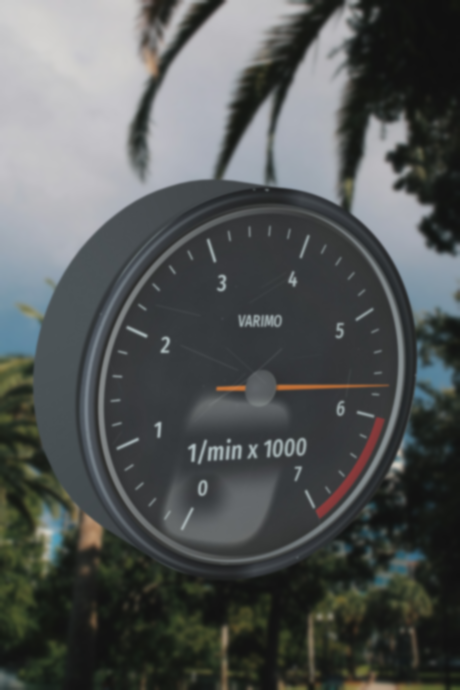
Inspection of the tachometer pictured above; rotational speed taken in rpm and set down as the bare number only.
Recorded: 5700
